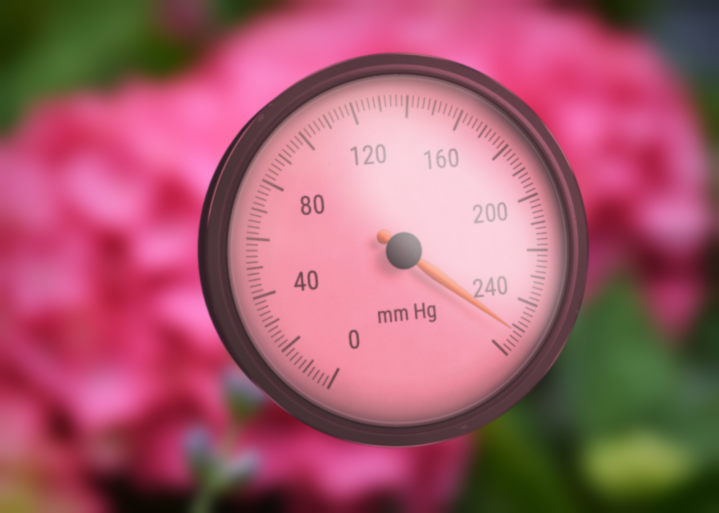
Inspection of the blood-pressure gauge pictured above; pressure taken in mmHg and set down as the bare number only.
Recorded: 252
